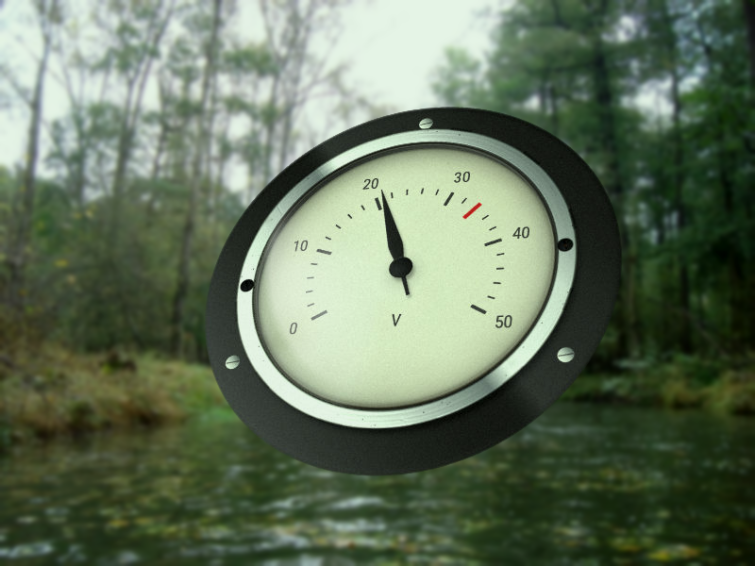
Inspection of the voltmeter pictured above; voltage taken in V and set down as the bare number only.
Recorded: 21
